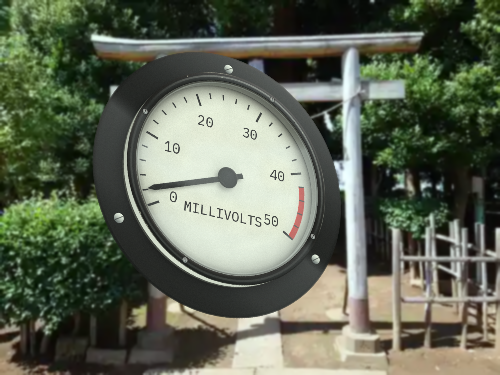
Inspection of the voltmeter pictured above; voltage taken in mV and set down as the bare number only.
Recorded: 2
